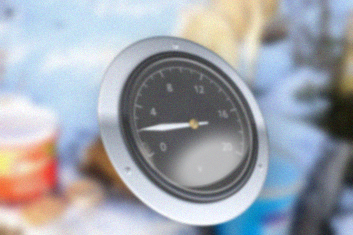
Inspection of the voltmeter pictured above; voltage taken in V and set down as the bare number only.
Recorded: 2
